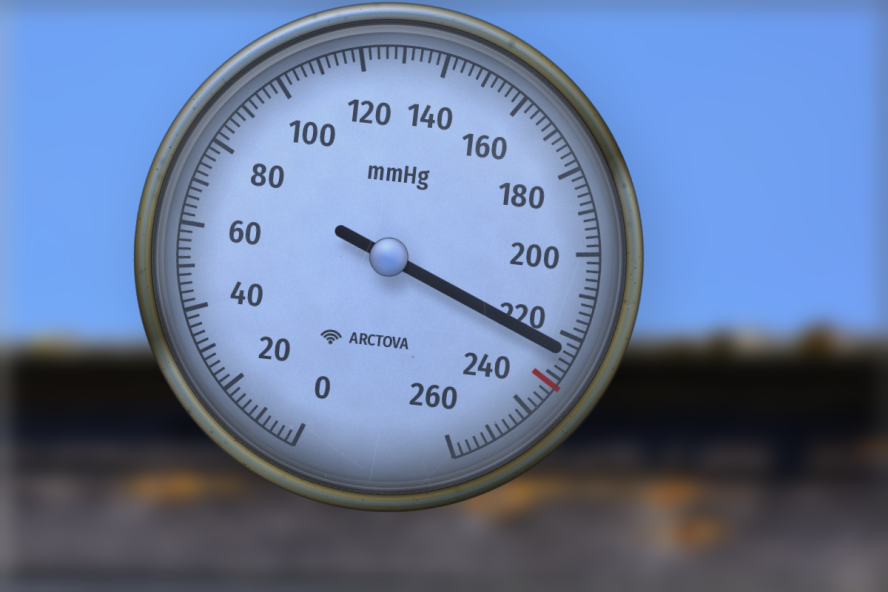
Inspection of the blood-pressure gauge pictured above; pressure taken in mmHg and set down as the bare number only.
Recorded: 224
